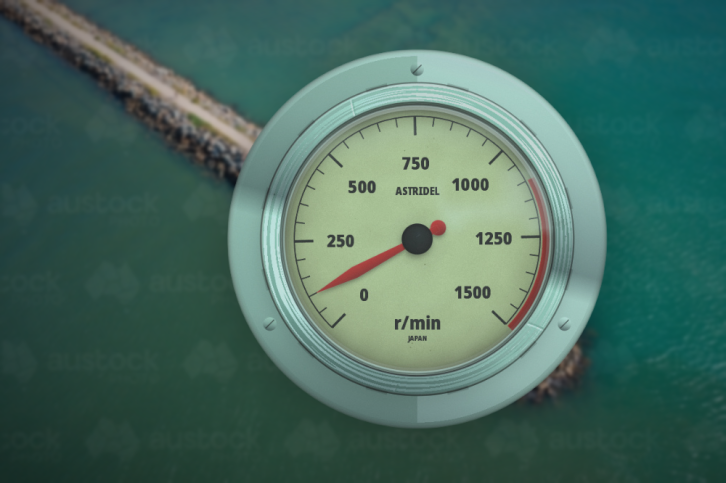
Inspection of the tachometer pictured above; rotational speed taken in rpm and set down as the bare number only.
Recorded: 100
